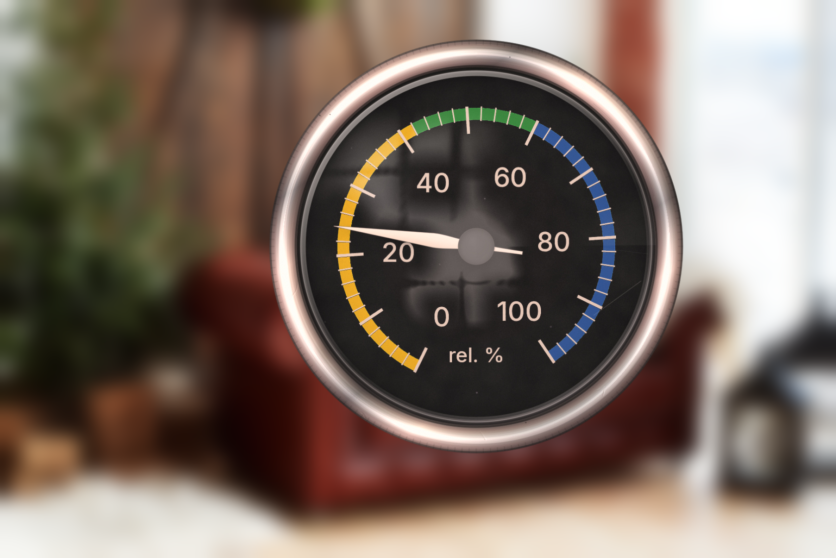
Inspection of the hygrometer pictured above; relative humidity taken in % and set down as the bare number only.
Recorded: 24
